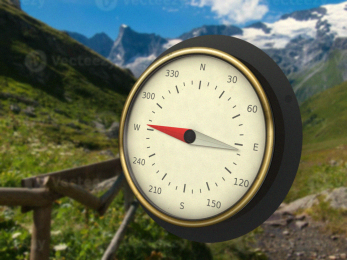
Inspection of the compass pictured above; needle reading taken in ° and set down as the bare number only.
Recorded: 275
